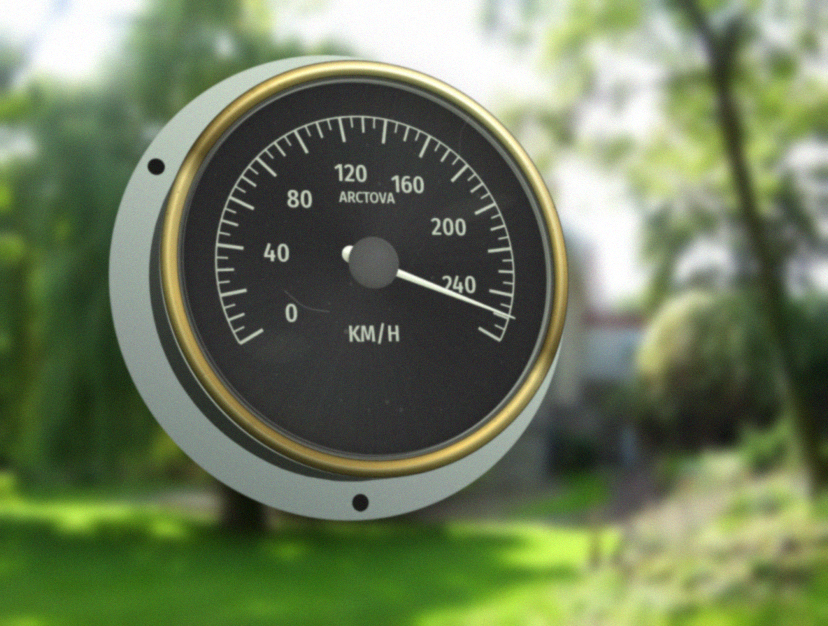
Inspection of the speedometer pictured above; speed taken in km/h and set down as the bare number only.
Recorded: 250
